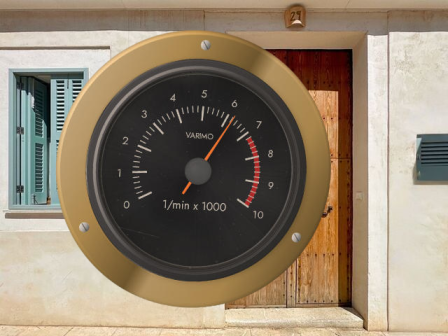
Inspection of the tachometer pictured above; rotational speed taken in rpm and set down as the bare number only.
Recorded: 6200
